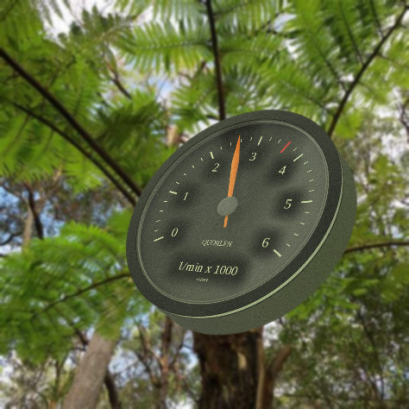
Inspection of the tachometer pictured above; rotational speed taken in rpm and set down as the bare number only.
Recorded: 2600
